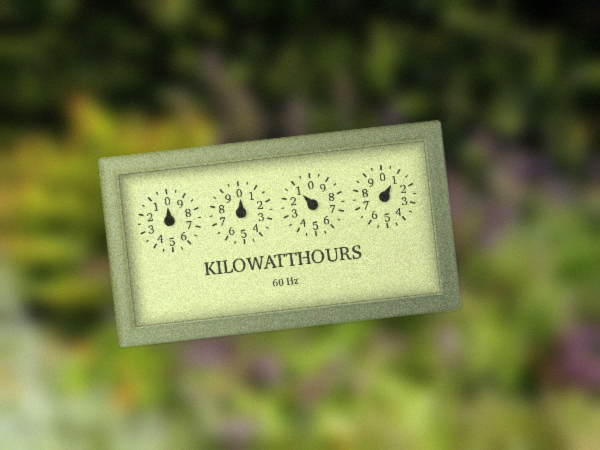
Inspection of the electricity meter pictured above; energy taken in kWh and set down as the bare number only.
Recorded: 11
